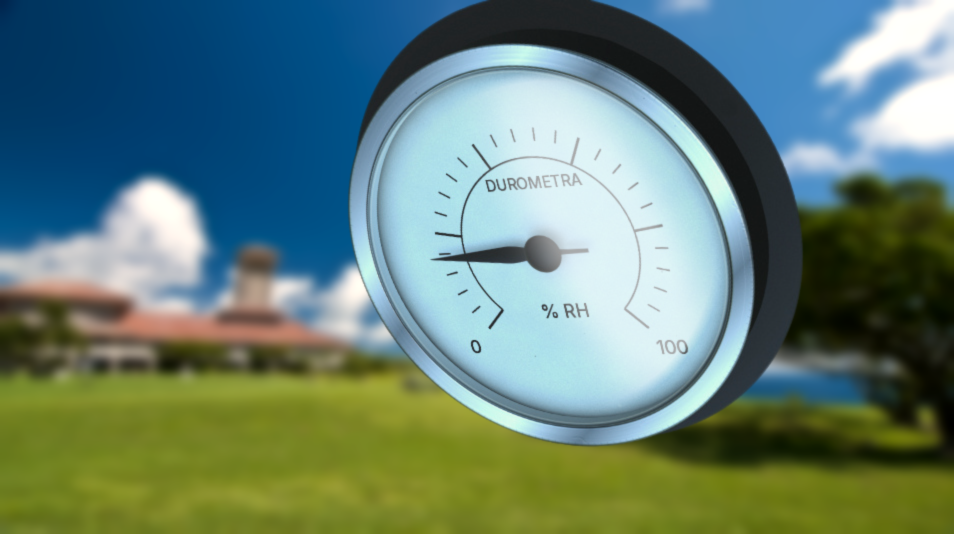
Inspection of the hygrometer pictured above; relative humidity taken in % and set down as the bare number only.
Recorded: 16
